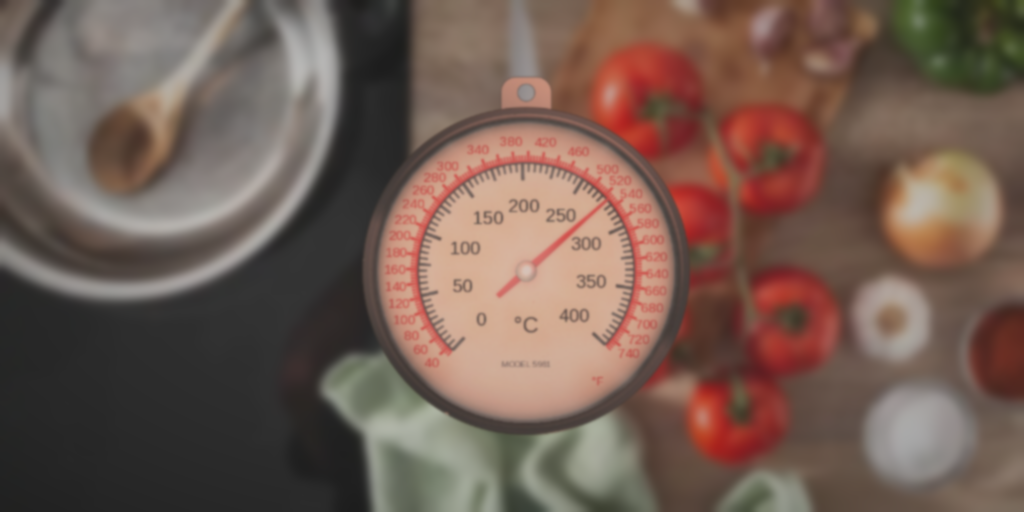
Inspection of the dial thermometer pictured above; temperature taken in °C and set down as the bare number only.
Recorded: 275
